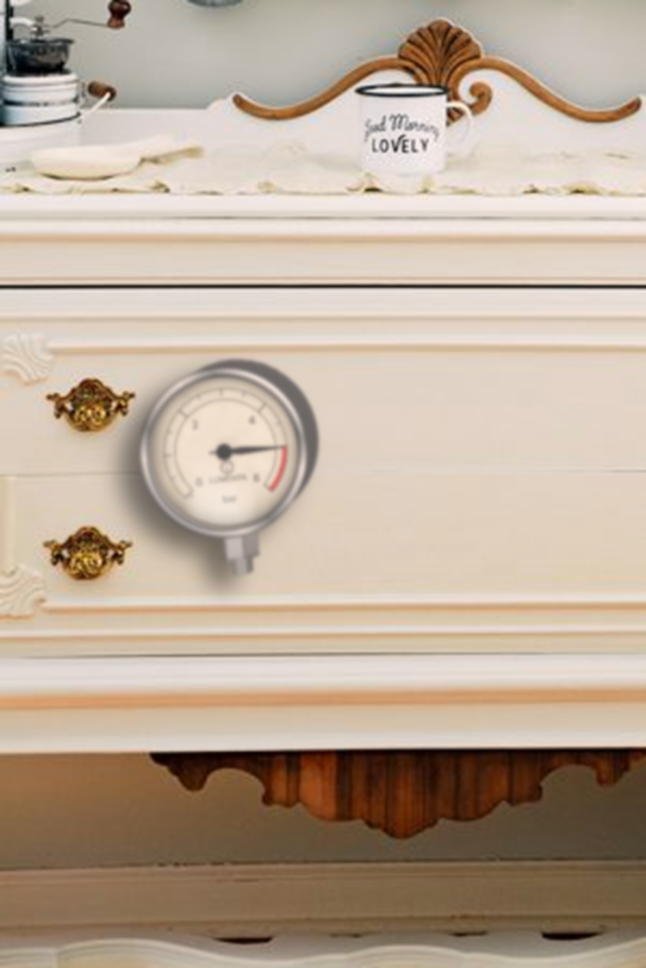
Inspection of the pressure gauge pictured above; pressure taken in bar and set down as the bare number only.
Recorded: 5
